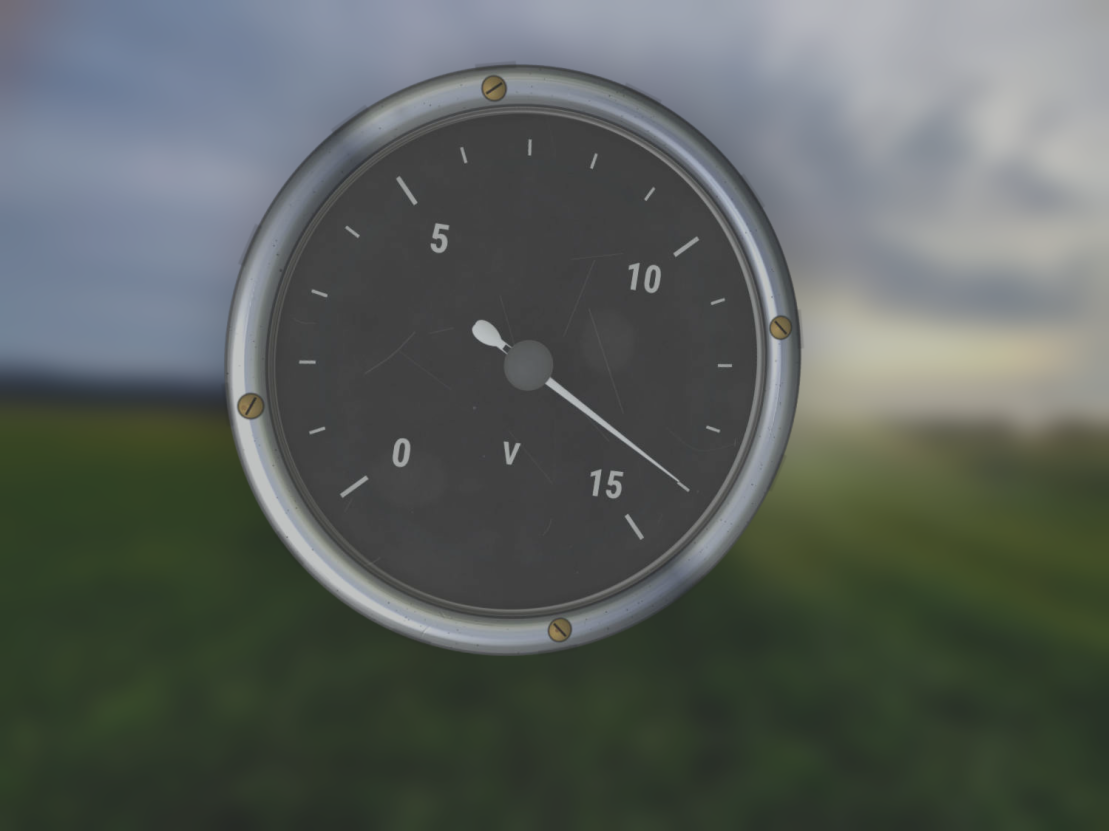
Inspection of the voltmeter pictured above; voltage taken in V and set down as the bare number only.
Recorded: 14
